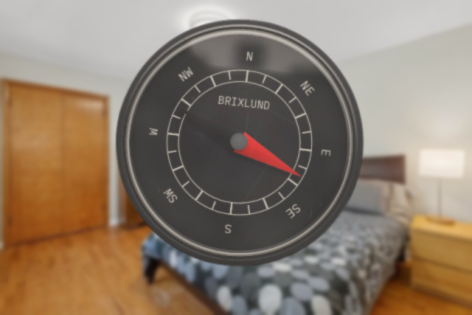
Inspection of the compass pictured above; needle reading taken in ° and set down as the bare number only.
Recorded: 112.5
